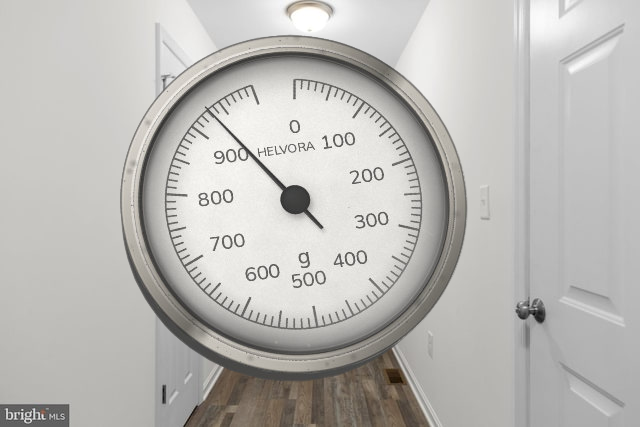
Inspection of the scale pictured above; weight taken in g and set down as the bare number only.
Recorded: 930
